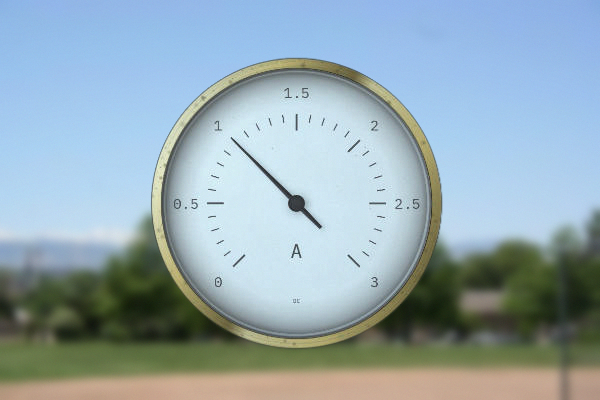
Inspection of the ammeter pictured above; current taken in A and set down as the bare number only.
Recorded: 1
